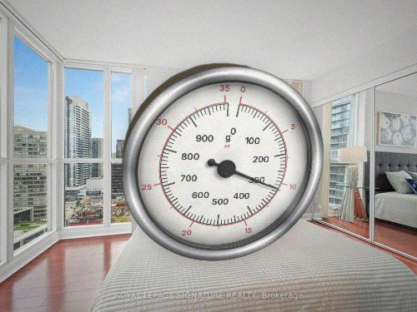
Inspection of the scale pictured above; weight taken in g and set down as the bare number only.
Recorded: 300
